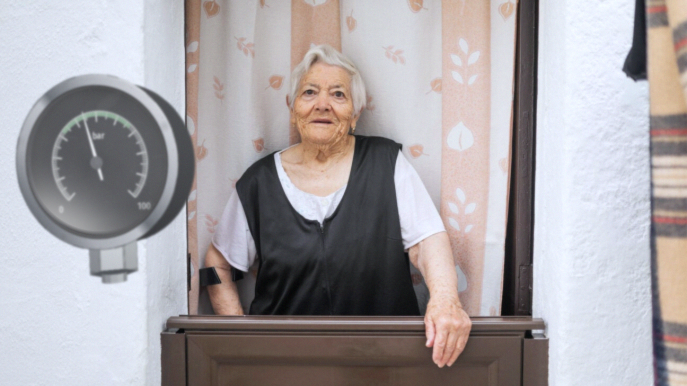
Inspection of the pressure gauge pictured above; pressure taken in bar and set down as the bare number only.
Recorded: 45
